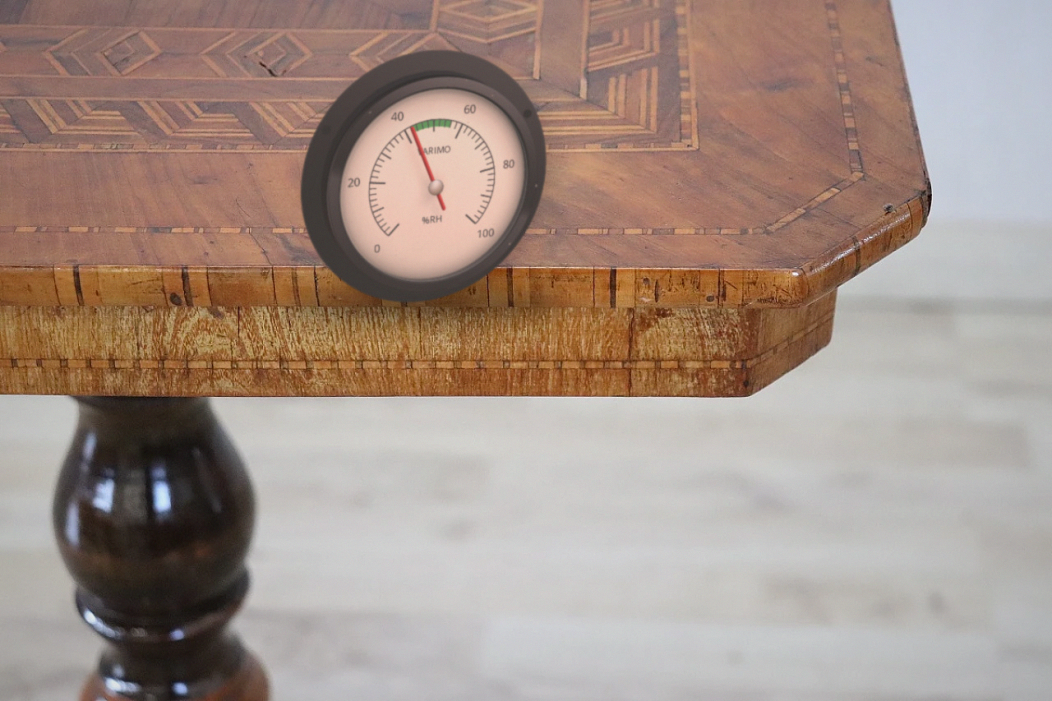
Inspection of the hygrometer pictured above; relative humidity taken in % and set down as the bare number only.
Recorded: 42
